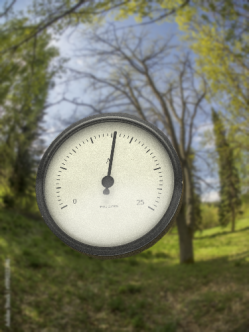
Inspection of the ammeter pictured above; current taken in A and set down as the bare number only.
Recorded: 13
